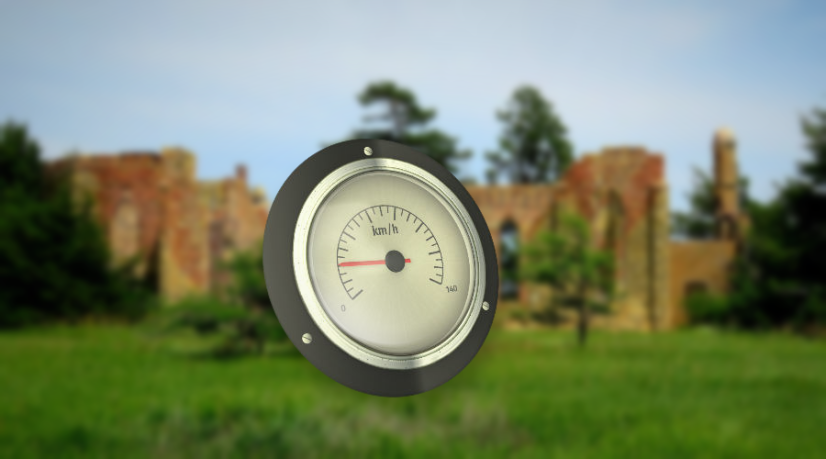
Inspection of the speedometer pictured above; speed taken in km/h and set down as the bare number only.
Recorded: 20
